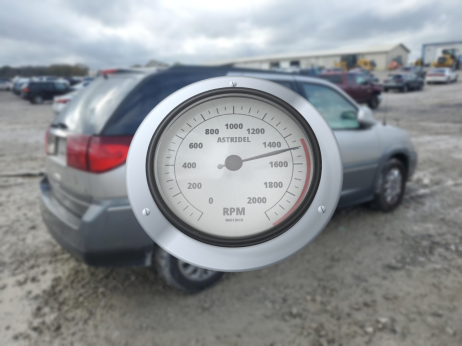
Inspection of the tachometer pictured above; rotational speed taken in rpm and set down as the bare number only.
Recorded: 1500
